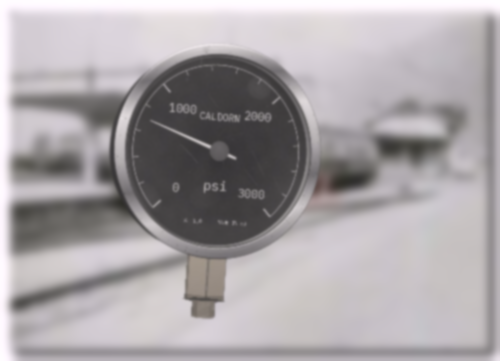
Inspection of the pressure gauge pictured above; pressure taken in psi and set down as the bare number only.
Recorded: 700
